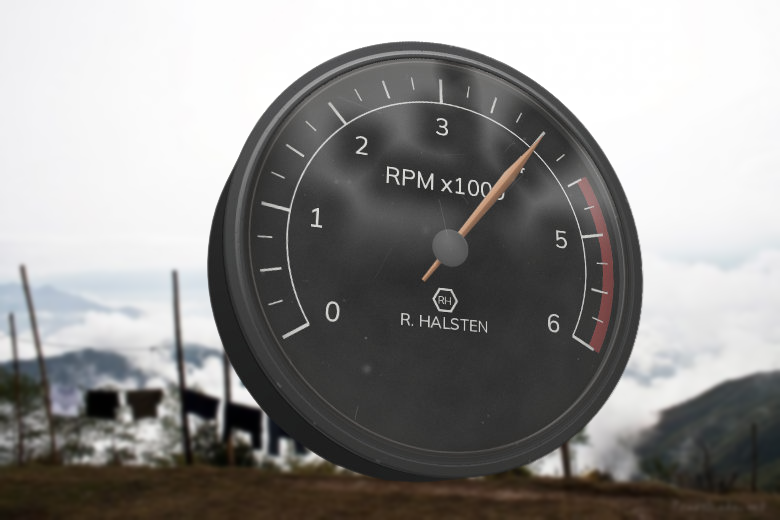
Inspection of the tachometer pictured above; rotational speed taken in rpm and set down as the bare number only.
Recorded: 4000
